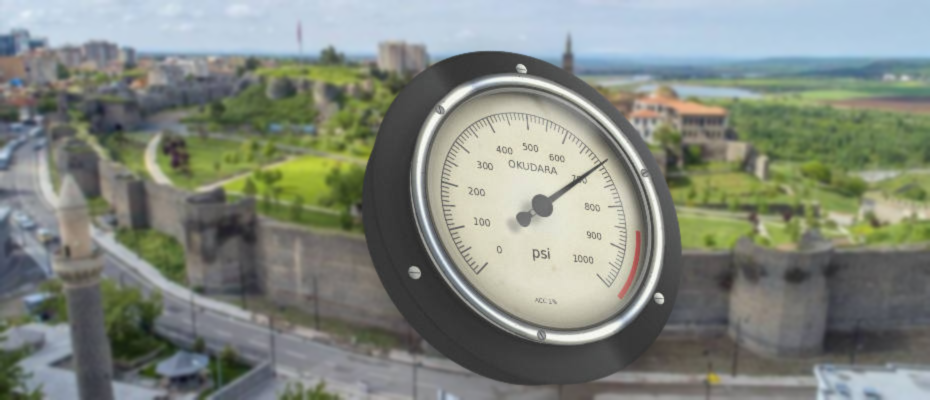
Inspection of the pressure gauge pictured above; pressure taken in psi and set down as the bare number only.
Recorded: 700
